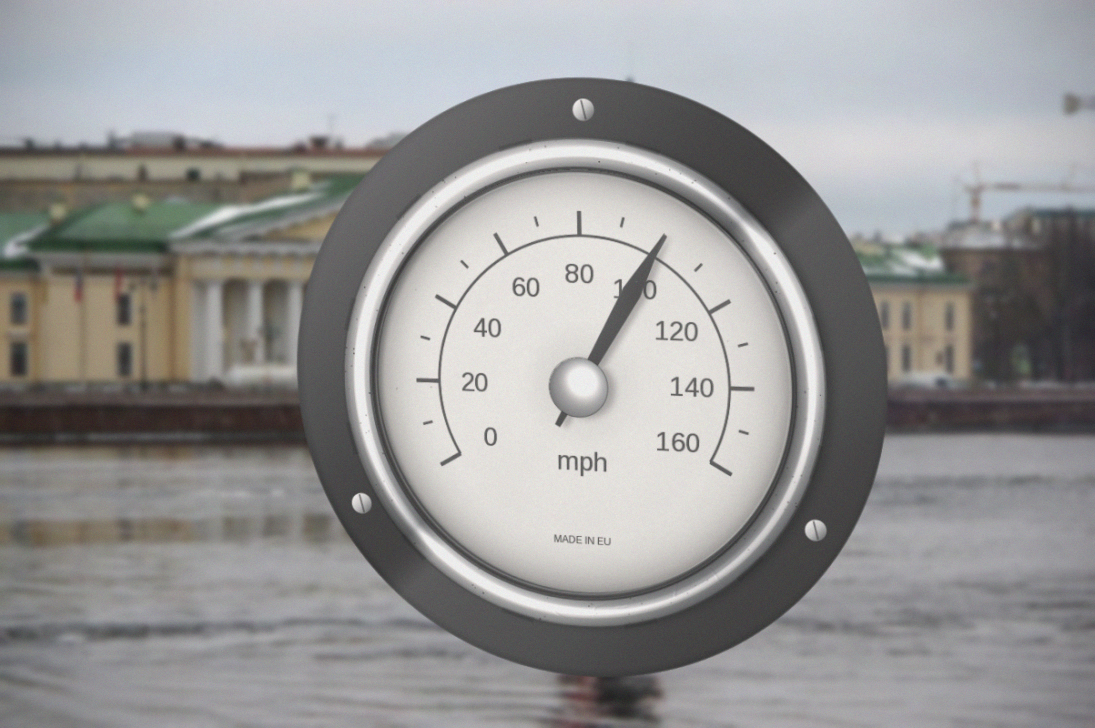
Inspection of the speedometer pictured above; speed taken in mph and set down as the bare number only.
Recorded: 100
